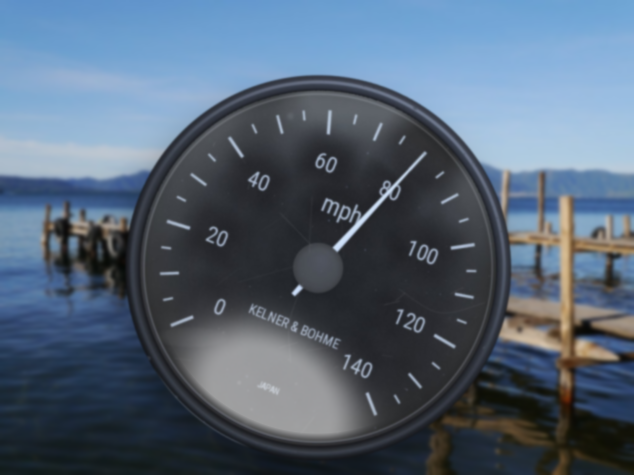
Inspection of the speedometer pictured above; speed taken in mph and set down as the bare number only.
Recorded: 80
